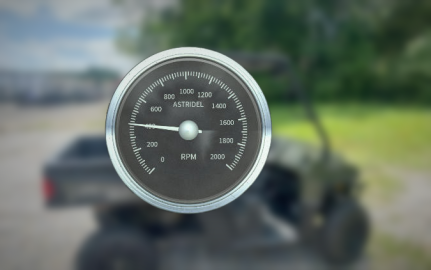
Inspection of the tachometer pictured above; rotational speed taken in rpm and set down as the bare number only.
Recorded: 400
